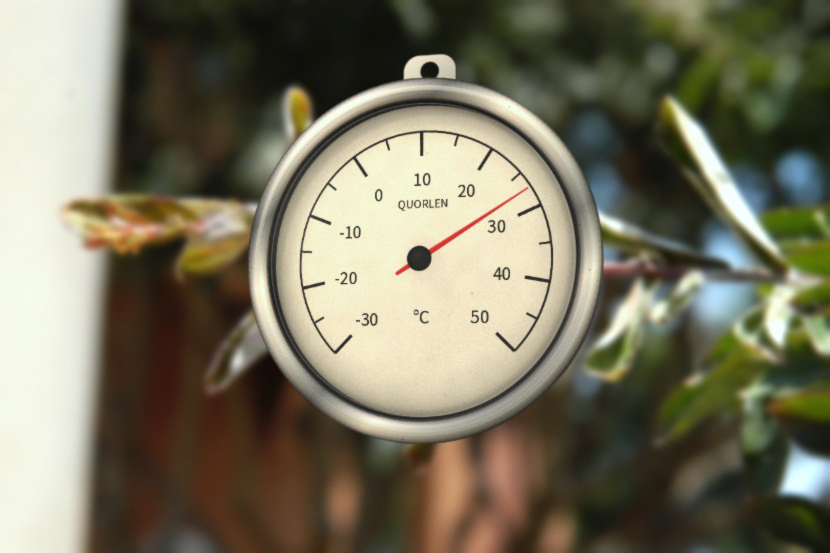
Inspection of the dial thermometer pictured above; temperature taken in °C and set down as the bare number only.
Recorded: 27.5
